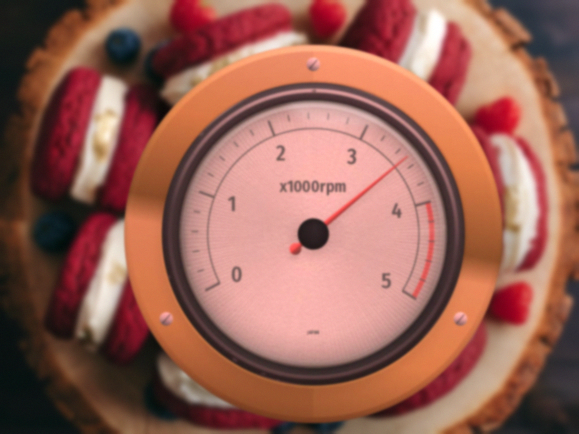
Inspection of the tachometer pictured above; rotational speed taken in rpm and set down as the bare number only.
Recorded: 3500
